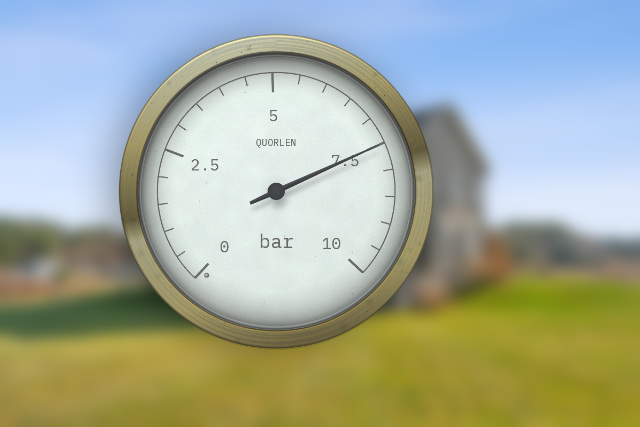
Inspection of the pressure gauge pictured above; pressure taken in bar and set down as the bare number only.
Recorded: 7.5
